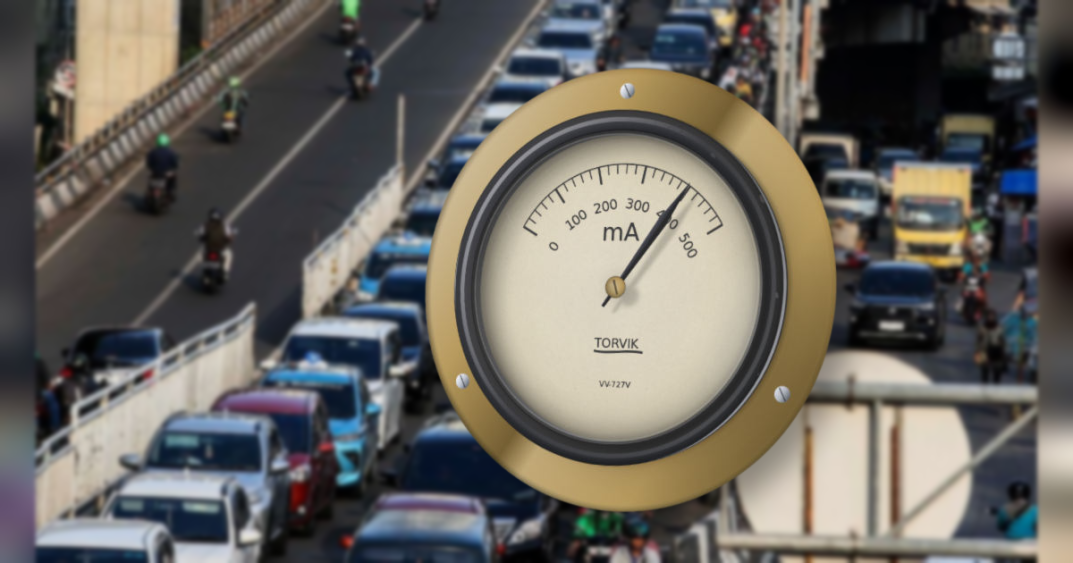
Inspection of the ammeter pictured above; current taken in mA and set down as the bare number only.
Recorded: 400
